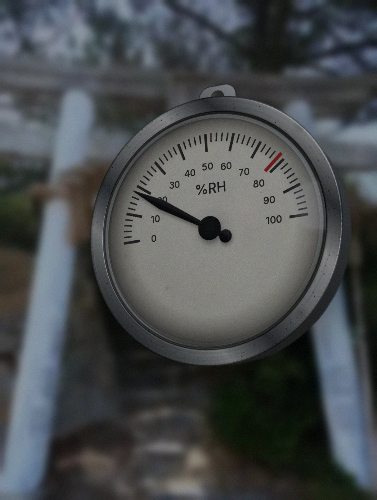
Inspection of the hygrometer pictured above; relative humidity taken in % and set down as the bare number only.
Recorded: 18
